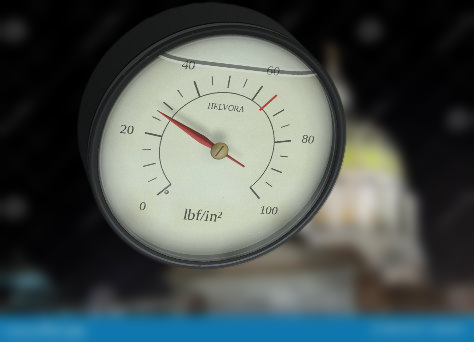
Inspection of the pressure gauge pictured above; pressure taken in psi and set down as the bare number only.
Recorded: 27.5
